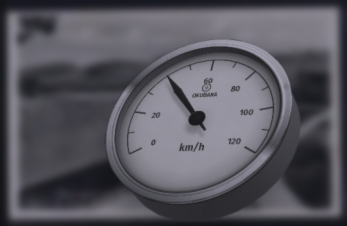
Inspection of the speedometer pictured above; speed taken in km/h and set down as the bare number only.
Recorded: 40
